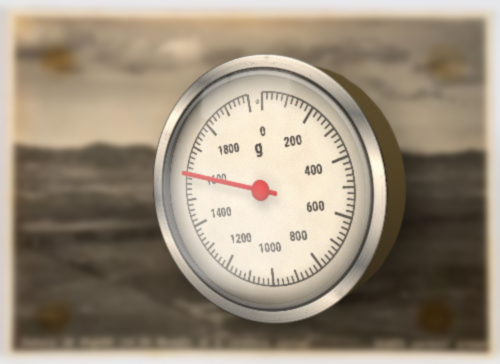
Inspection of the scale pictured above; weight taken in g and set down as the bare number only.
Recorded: 1600
